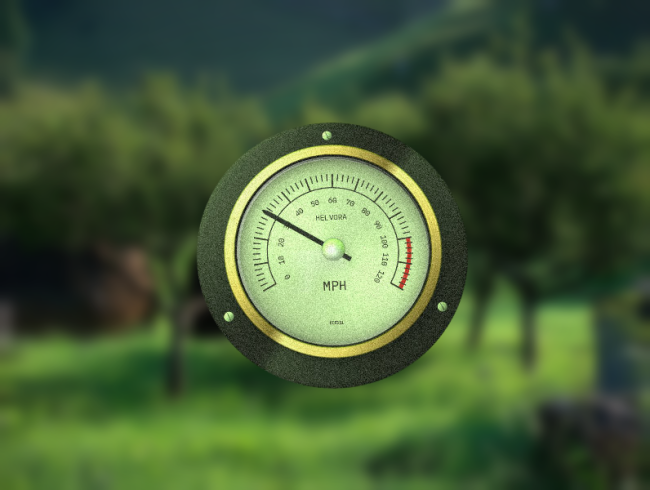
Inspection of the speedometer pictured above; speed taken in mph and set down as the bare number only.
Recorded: 30
